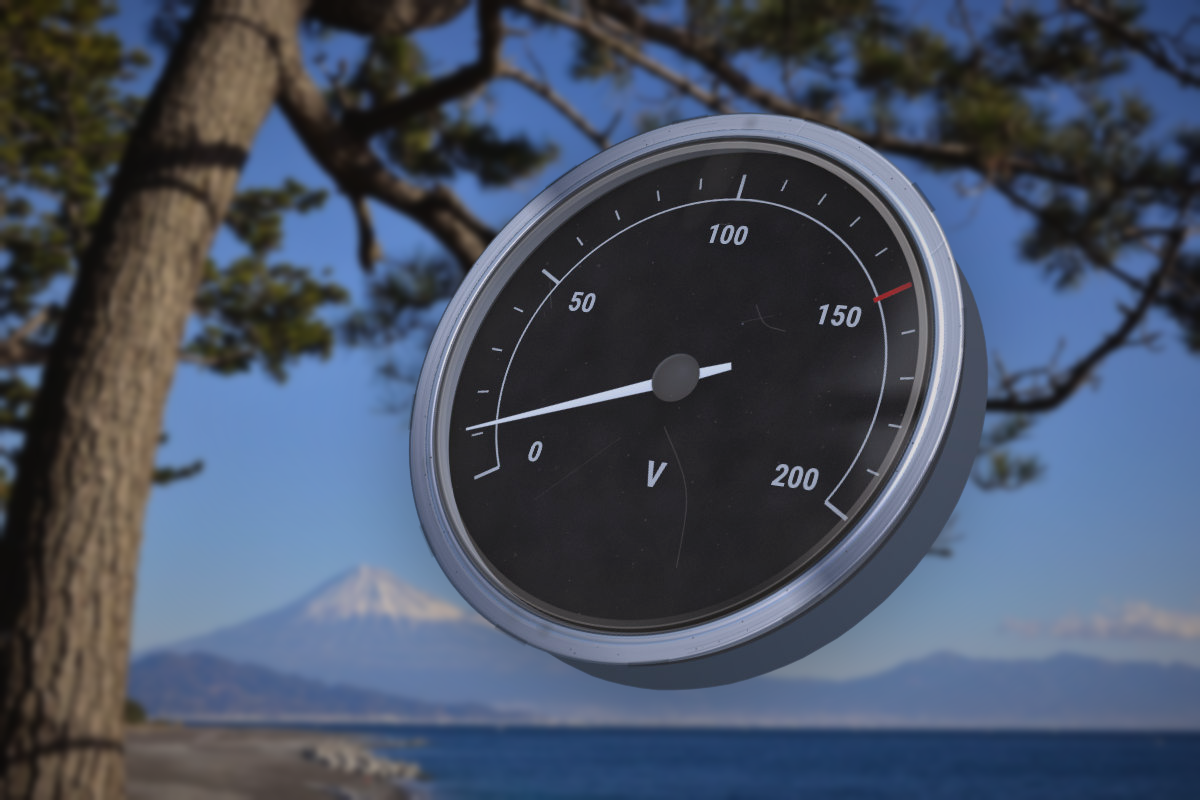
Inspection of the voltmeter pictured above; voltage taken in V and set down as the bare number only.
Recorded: 10
